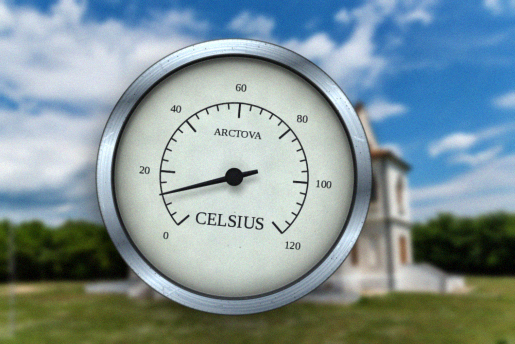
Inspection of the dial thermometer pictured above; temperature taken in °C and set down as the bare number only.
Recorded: 12
